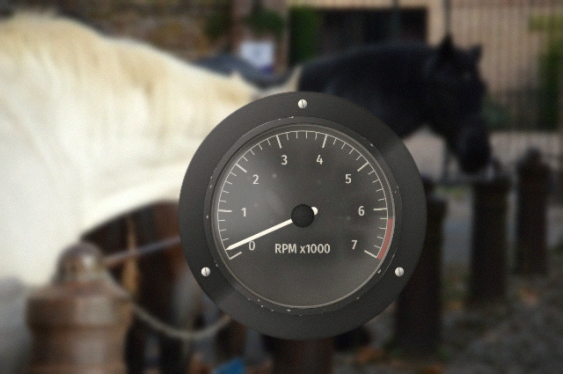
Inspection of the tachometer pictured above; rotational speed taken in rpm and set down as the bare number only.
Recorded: 200
